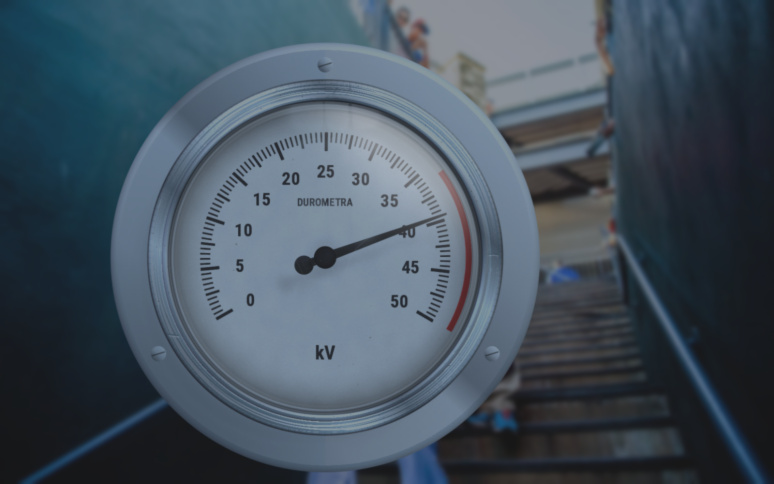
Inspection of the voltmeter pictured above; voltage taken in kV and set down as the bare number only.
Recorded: 39.5
